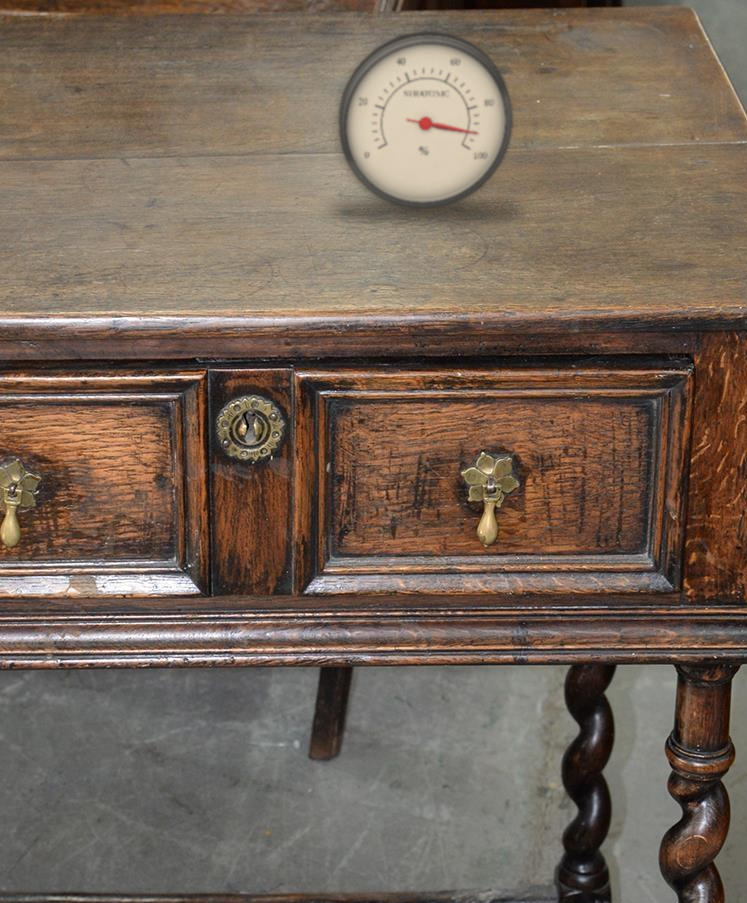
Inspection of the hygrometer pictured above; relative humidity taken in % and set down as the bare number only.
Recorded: 92
